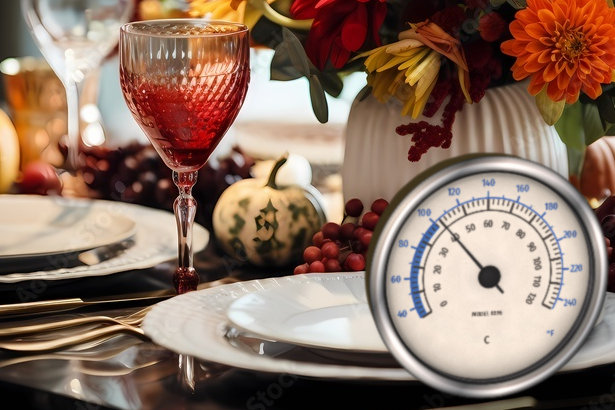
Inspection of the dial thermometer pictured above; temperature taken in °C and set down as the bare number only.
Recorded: 40
